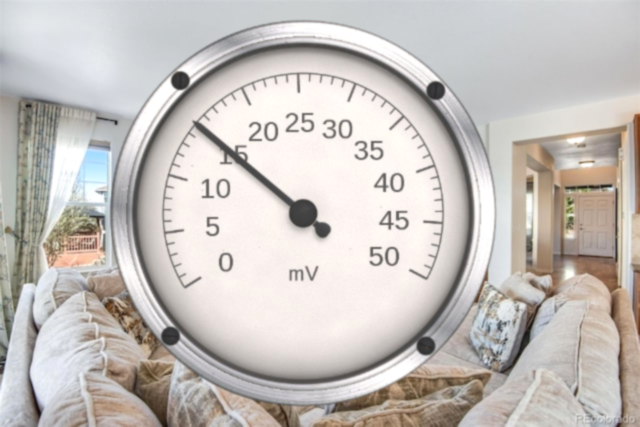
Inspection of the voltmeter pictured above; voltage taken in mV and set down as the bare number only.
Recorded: 15
